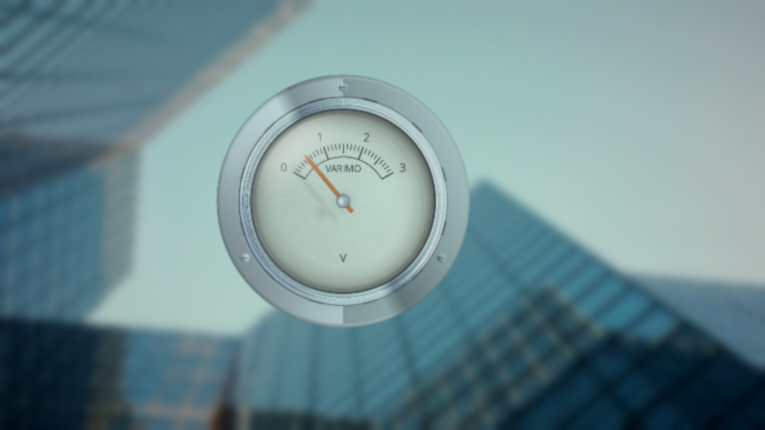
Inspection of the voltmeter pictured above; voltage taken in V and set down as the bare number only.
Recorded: 0.5
